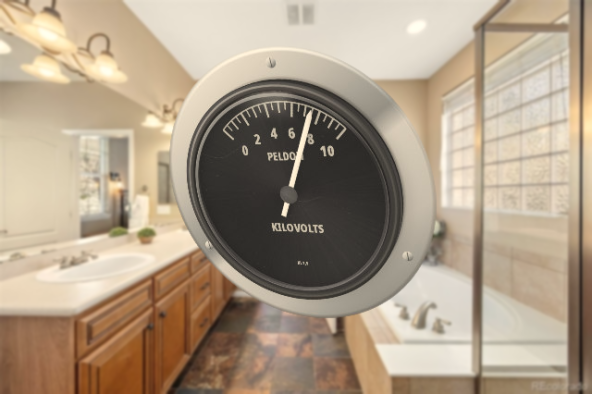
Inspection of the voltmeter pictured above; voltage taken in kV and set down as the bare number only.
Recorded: 7.5
